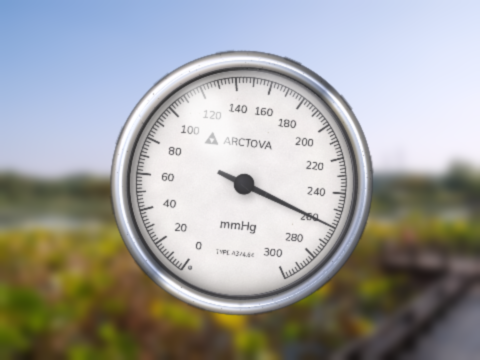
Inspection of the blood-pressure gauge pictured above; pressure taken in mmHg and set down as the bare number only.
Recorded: 260
